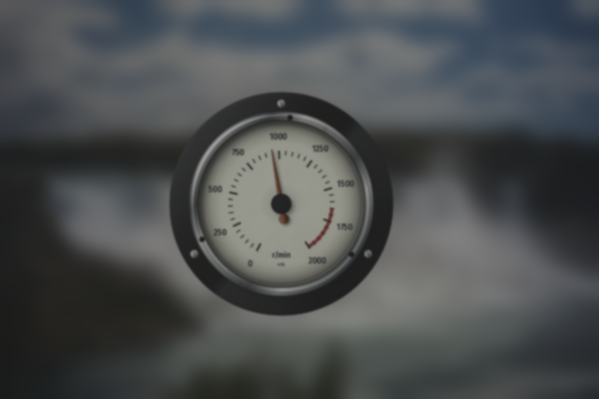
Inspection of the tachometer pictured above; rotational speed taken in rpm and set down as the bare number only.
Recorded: 950
